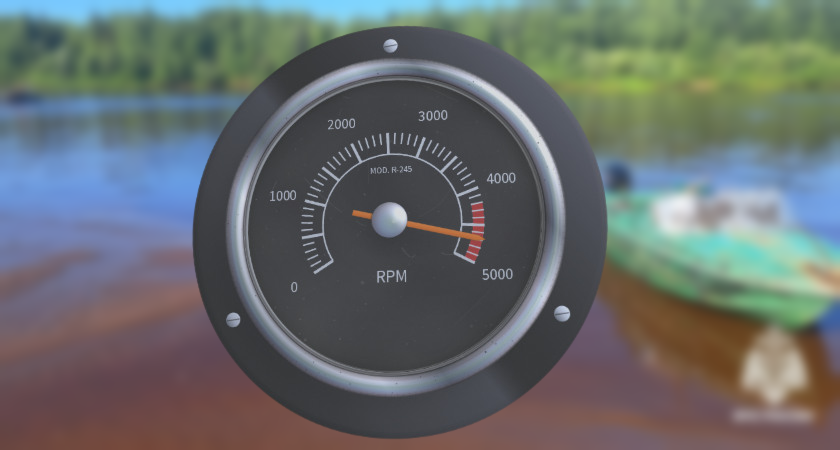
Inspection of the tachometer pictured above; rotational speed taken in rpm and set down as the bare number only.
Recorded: 4700
